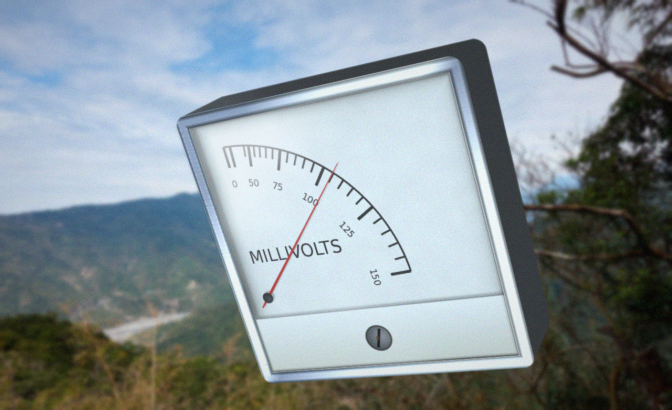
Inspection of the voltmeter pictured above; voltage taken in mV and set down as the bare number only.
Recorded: 105
